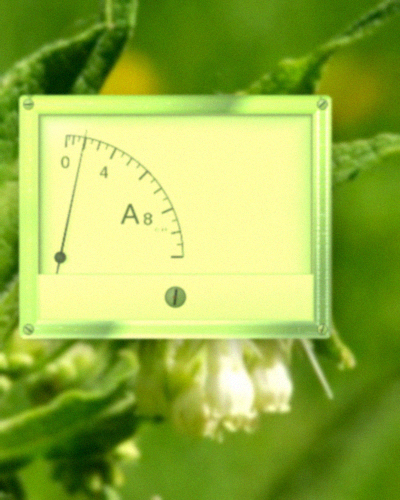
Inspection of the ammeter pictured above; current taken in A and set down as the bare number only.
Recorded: 2
